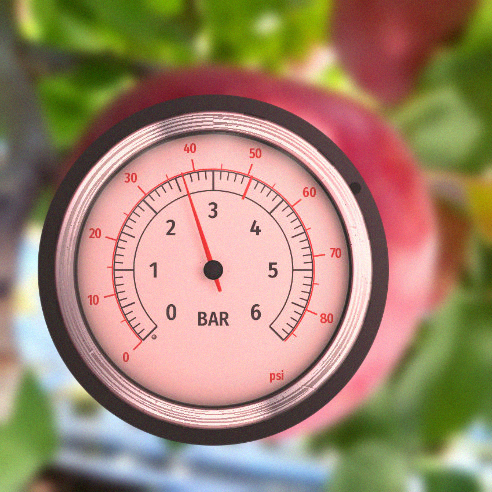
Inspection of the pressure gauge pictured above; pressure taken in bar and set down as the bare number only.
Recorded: 2.6
